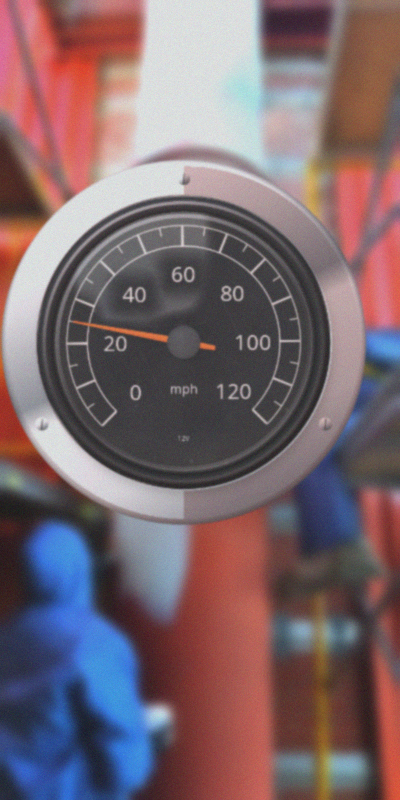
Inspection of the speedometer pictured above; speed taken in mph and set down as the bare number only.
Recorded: 25
